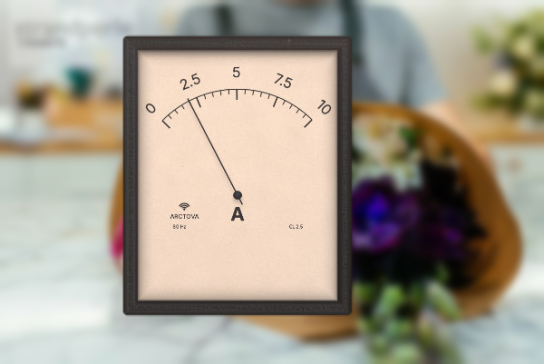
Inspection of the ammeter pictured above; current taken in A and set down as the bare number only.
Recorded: 2
